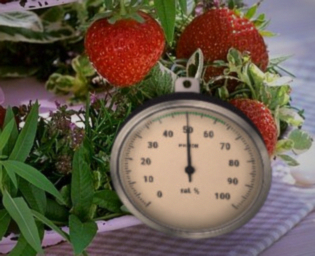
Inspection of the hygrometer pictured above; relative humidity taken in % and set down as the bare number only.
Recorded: 50
